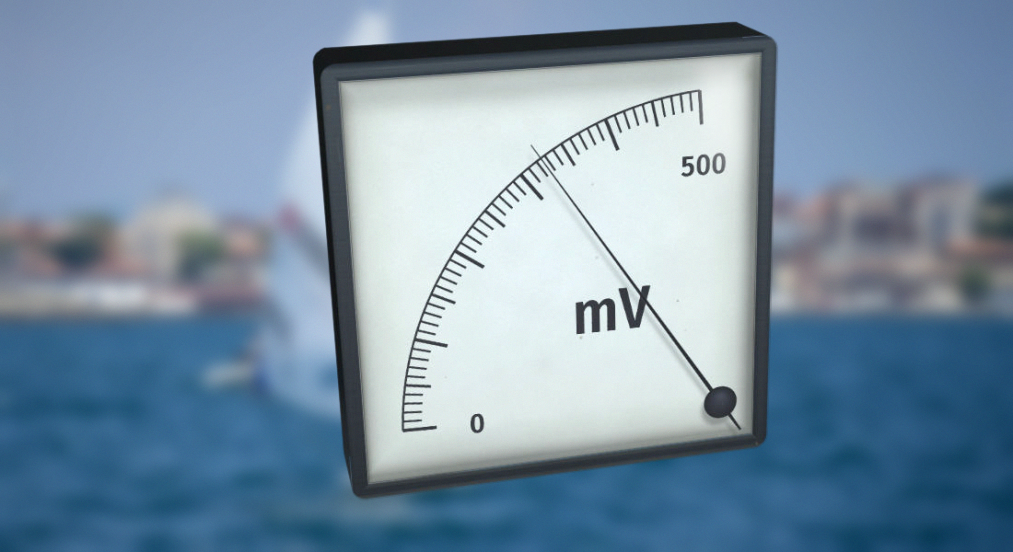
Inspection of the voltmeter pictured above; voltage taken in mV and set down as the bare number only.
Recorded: 325
